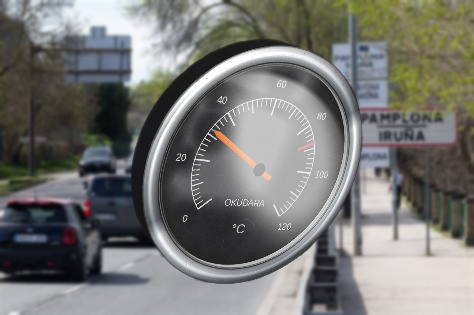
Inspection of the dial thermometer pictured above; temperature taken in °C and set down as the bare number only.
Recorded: 32
